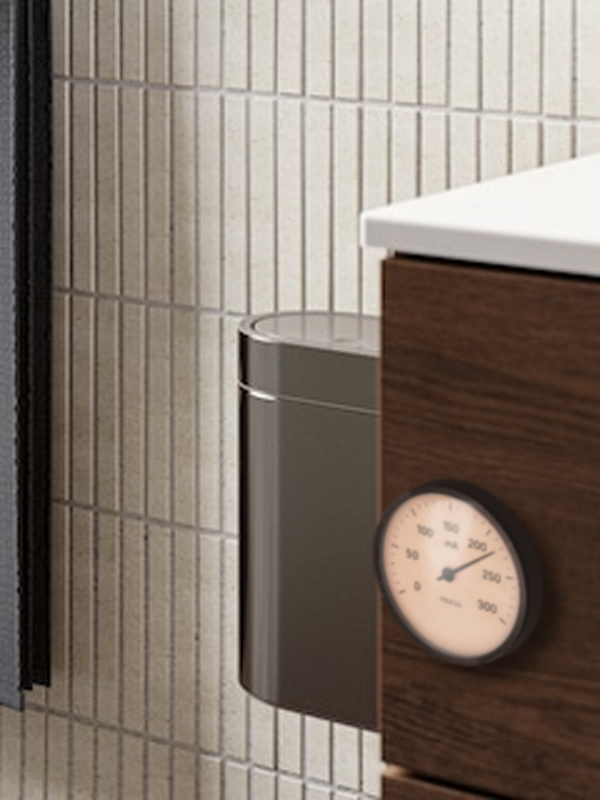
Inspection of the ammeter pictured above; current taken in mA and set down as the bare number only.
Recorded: 220
